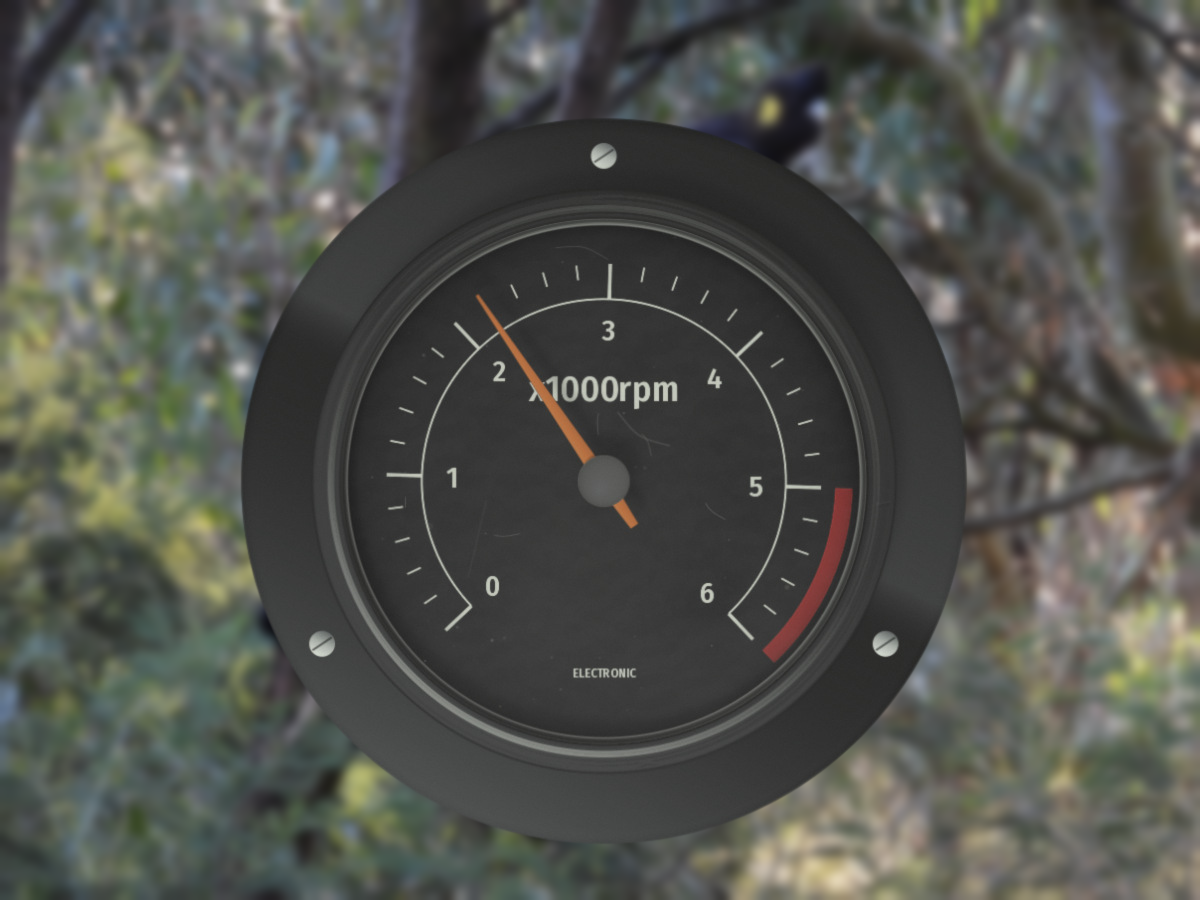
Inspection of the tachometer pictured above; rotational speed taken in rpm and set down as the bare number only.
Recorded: 2200
